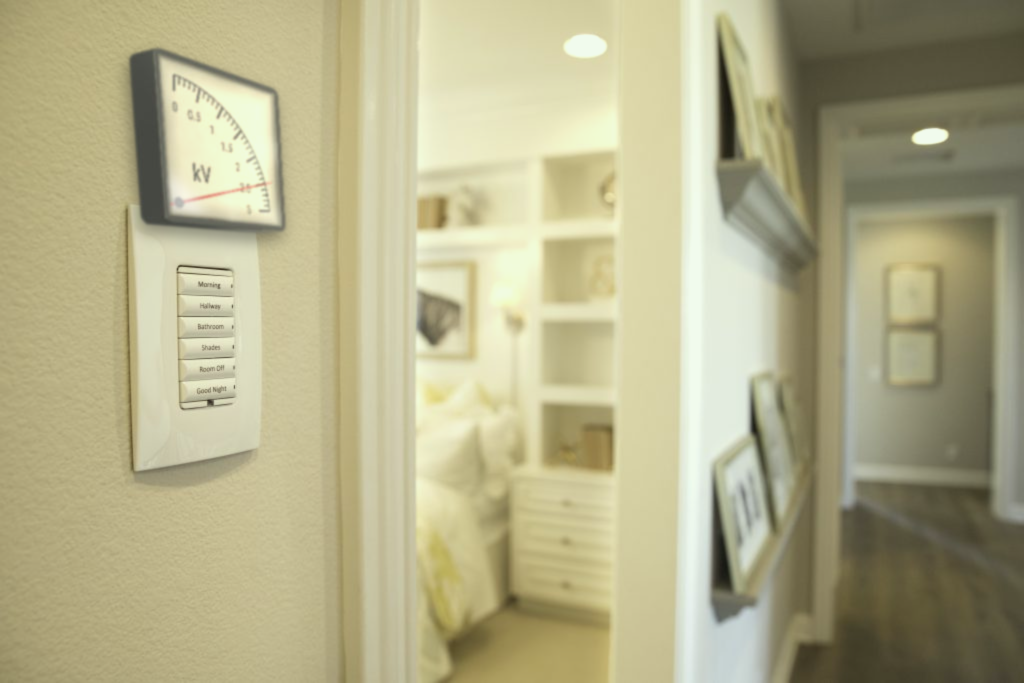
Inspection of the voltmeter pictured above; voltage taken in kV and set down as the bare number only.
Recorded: 2.5
